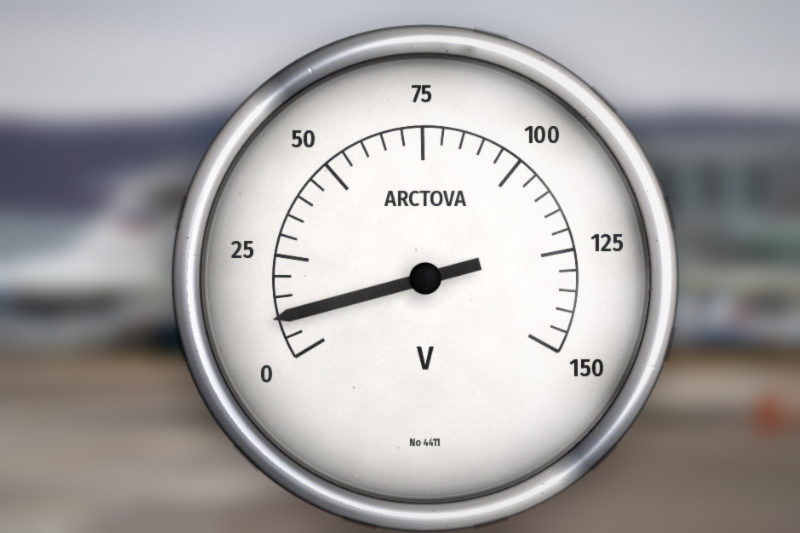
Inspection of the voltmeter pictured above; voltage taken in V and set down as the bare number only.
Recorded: 10
